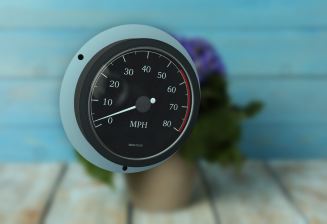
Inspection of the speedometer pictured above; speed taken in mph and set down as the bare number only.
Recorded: 2.5
